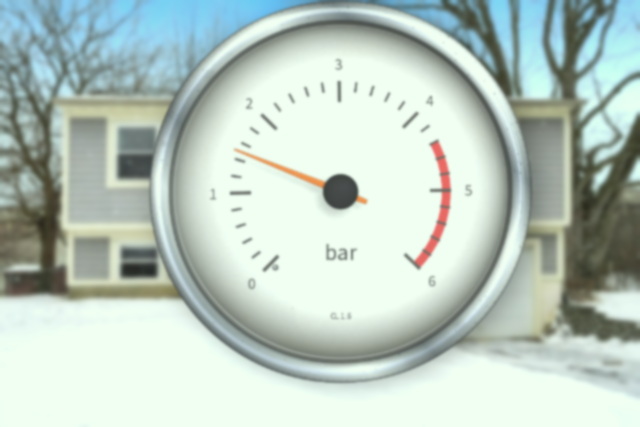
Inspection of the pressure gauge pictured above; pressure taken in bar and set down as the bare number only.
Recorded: 1.5
